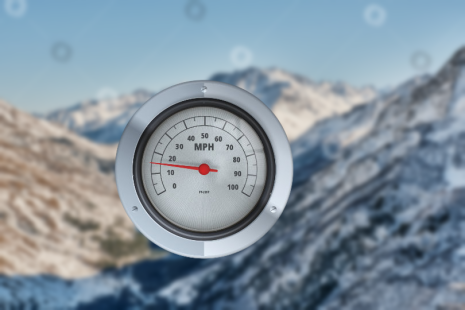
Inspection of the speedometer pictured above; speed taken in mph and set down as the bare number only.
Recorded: 15
